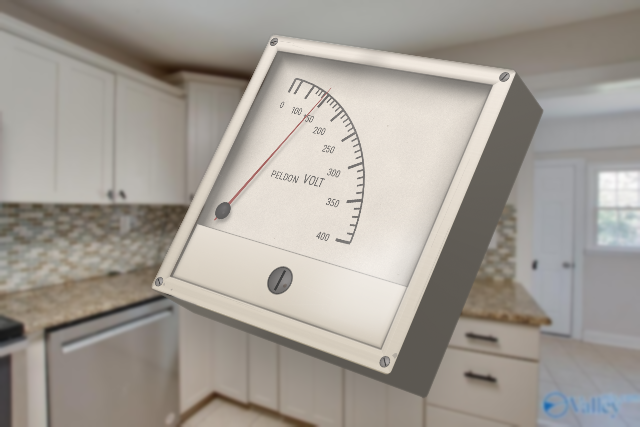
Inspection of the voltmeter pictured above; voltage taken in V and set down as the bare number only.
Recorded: 150
